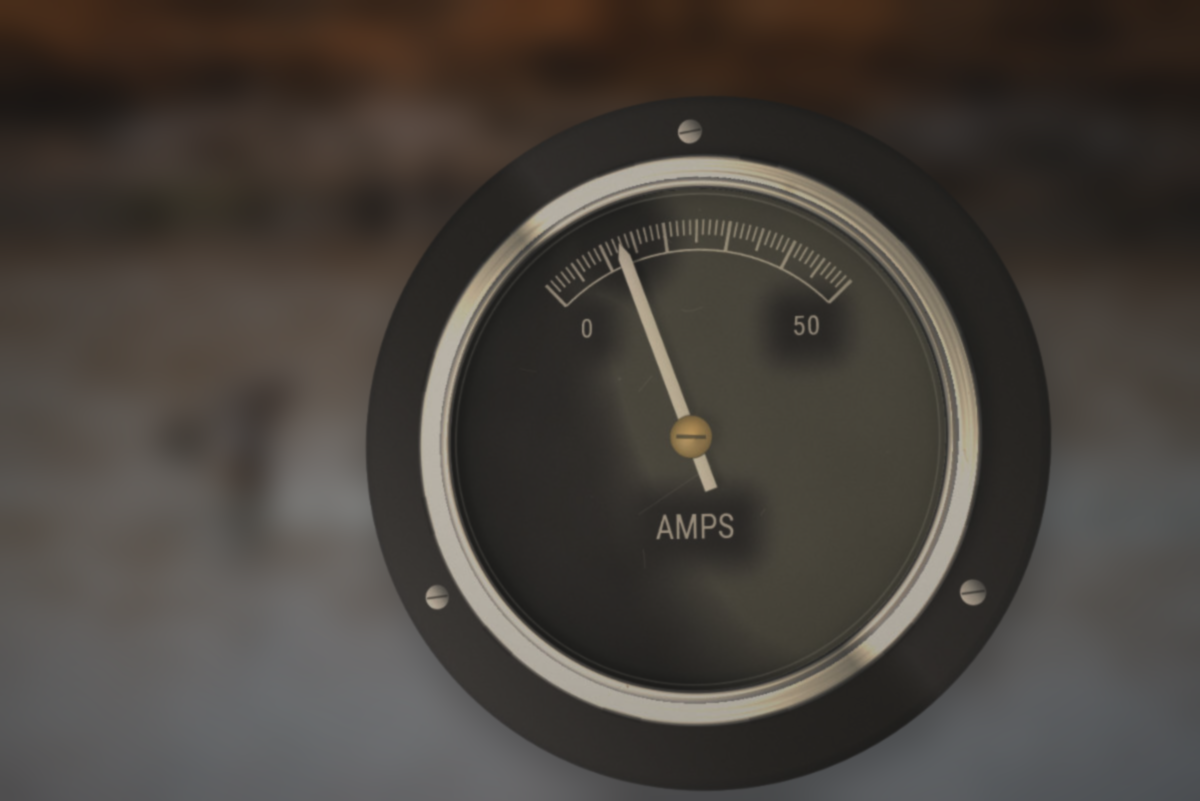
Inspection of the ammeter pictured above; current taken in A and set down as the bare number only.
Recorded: 13
